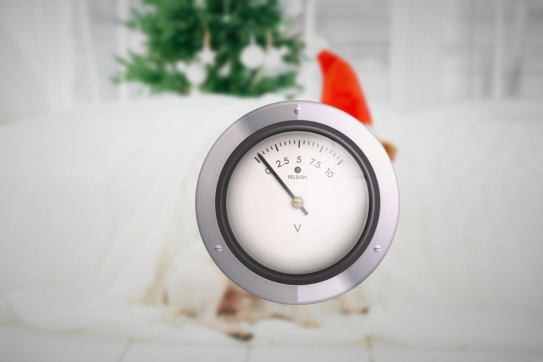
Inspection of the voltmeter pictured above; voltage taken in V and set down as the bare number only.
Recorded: 0.5
